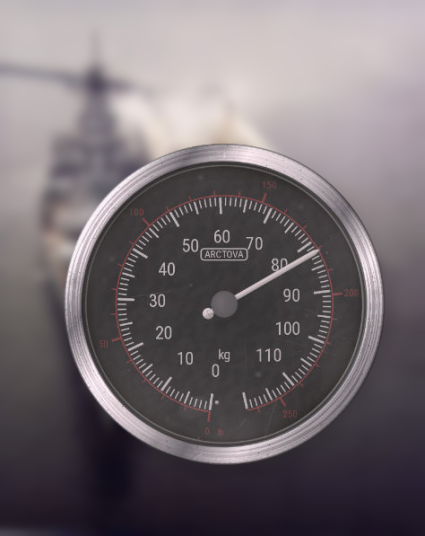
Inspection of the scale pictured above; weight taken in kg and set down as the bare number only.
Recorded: 82
